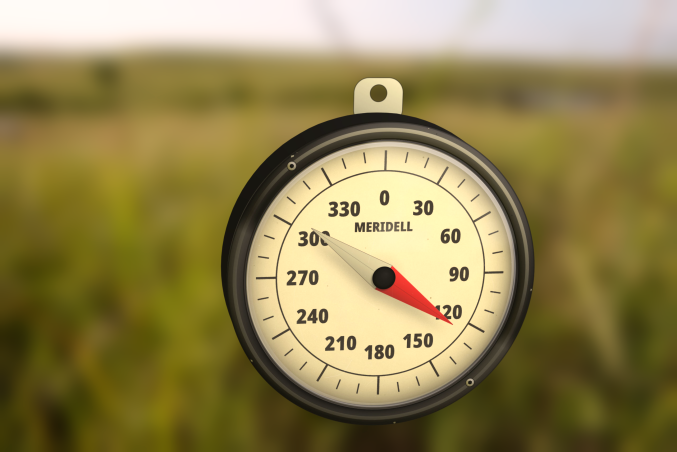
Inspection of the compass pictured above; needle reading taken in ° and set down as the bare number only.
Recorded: 125
